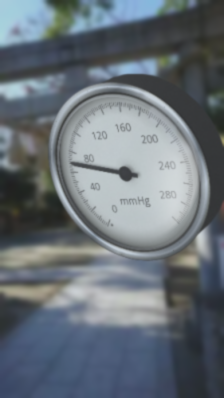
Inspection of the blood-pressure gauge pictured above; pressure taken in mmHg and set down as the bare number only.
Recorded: 70
